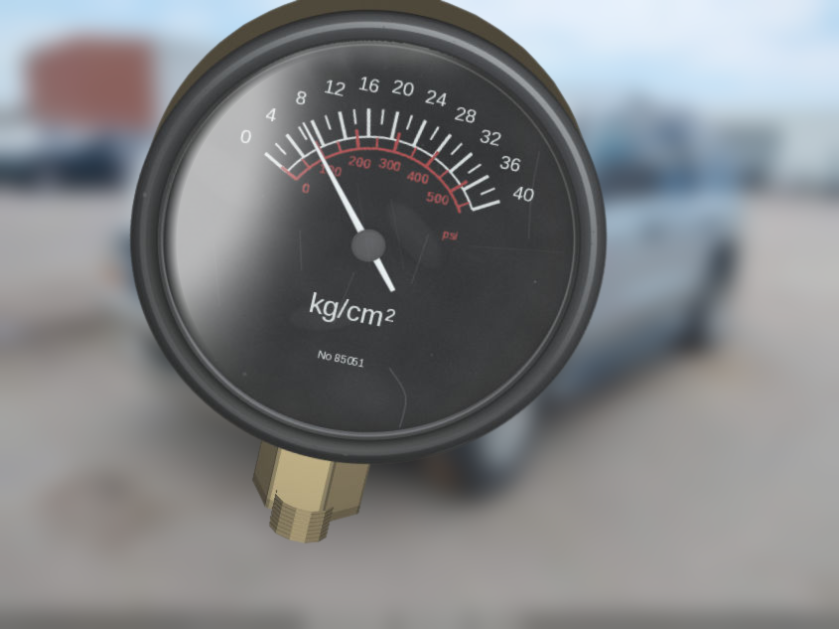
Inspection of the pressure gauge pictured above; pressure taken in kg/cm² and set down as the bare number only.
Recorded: 7
